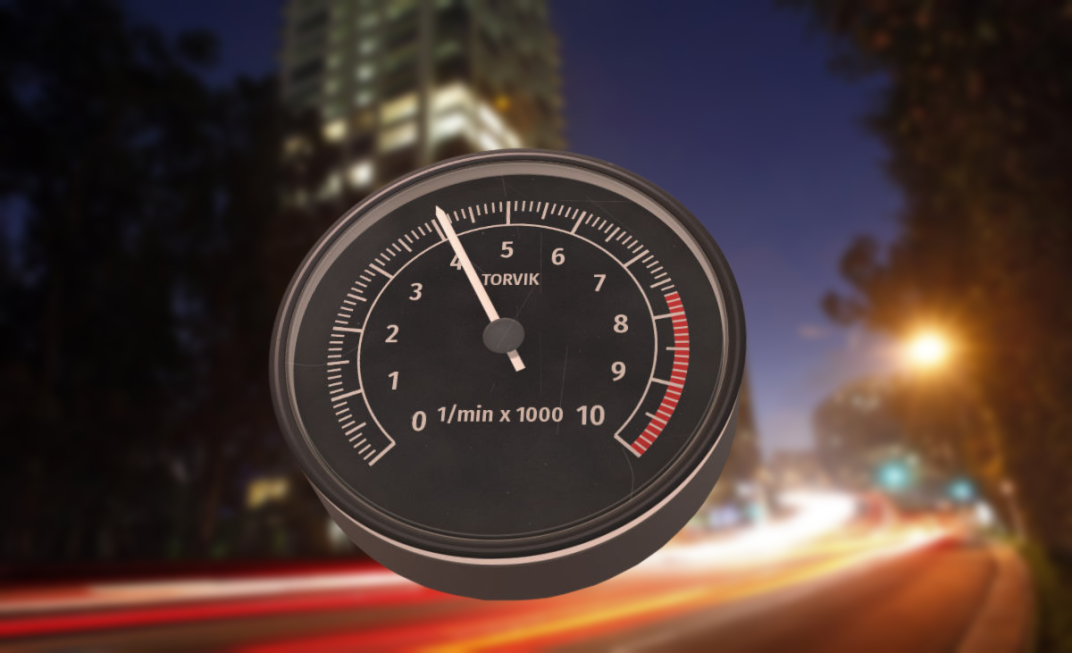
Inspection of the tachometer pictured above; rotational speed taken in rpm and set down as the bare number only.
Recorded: 4100
